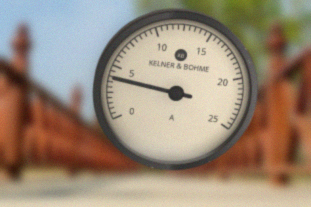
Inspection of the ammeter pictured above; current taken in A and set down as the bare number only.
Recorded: 4
